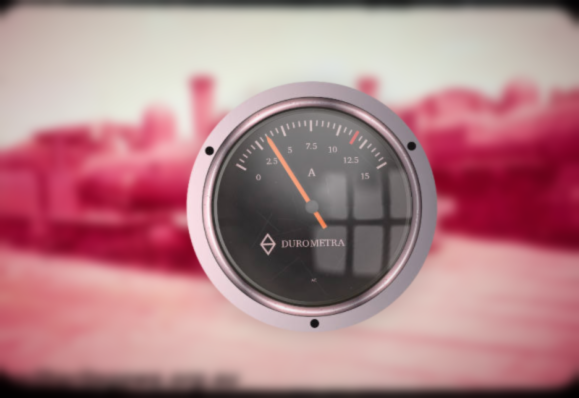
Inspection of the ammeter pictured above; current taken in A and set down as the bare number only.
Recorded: 3.5
